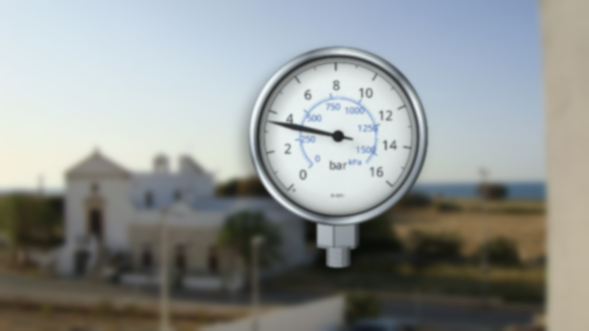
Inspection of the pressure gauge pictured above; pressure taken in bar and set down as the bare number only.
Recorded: 3.5
